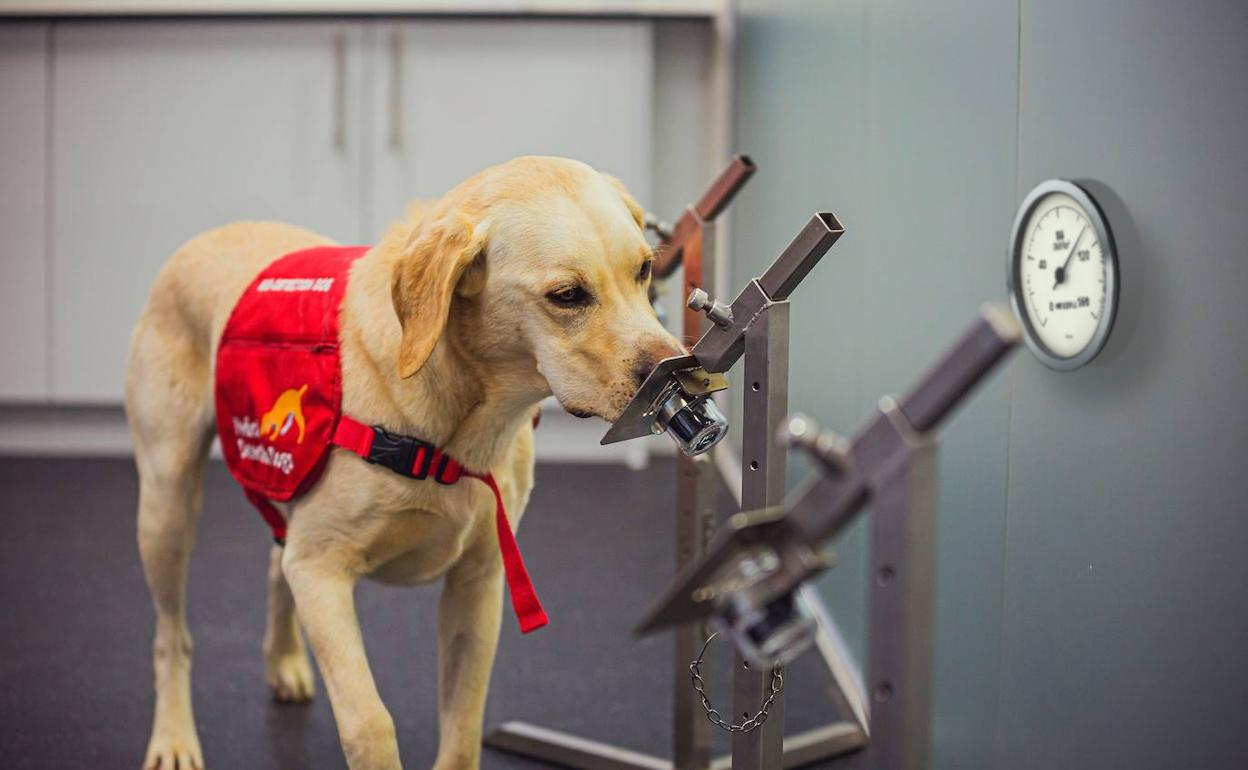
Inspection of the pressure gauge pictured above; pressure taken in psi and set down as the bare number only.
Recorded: 110
